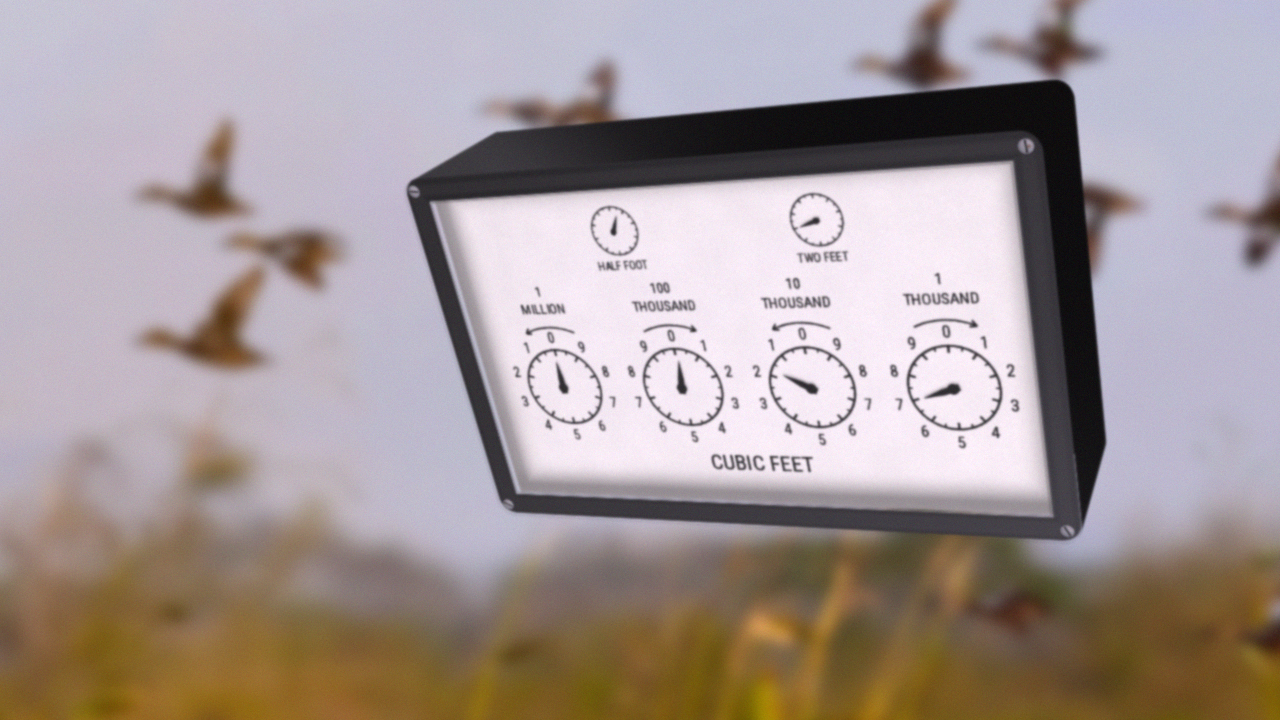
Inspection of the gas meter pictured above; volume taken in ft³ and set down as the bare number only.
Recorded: 1700
